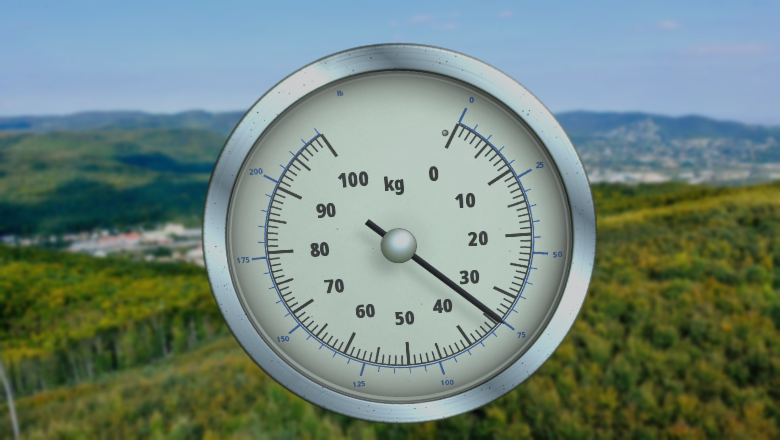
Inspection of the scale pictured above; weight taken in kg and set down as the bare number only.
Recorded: 34
